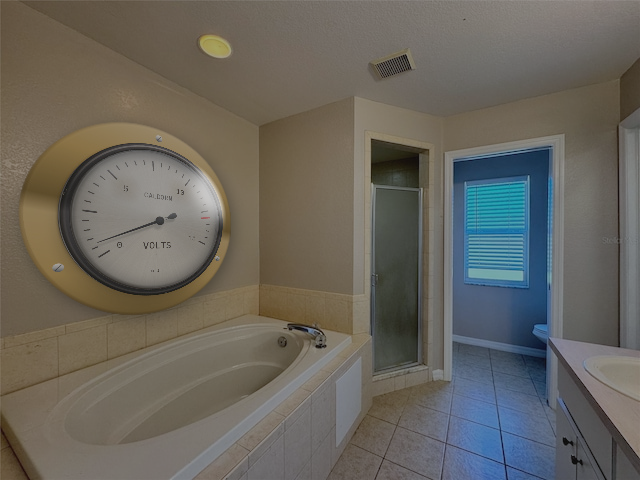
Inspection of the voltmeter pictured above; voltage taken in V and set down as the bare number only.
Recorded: 0.75
